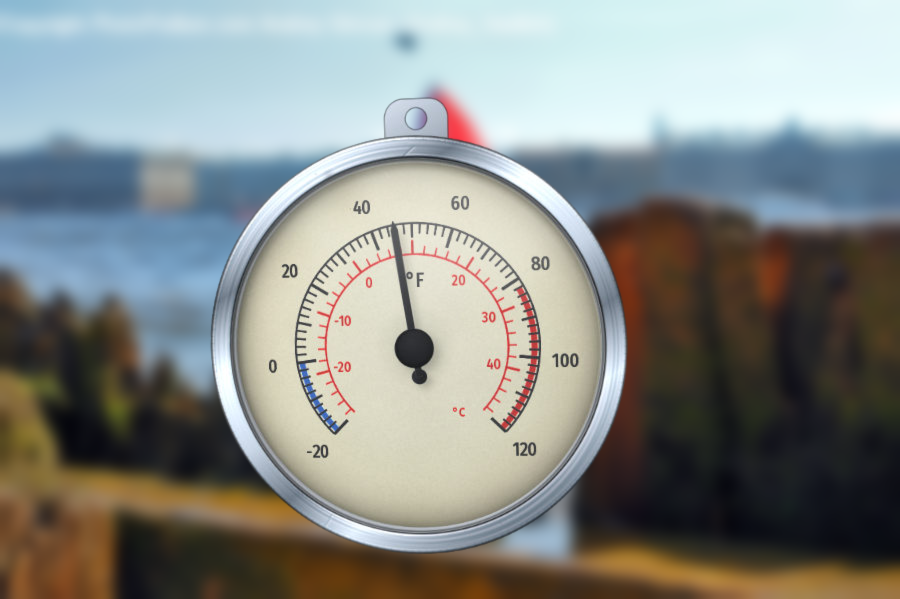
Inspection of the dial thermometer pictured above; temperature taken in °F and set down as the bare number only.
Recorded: 46
